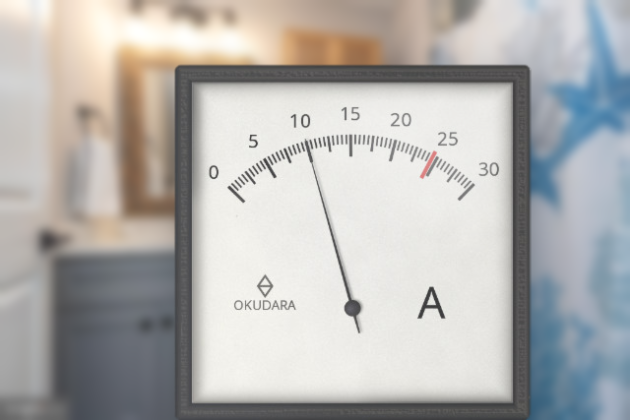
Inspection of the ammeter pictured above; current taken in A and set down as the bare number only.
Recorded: 10
